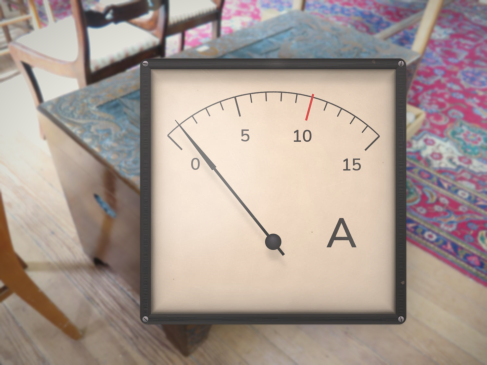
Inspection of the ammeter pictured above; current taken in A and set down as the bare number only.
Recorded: 1
